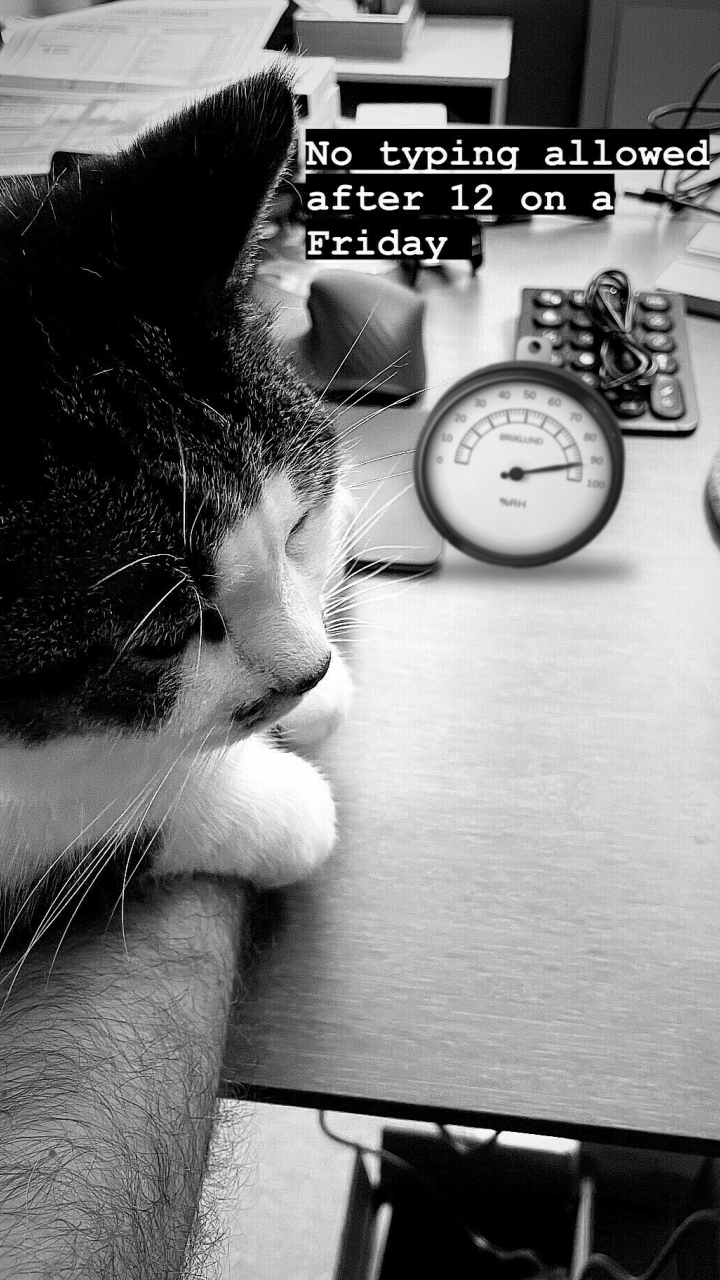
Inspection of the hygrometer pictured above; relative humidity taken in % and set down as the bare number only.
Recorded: 90
